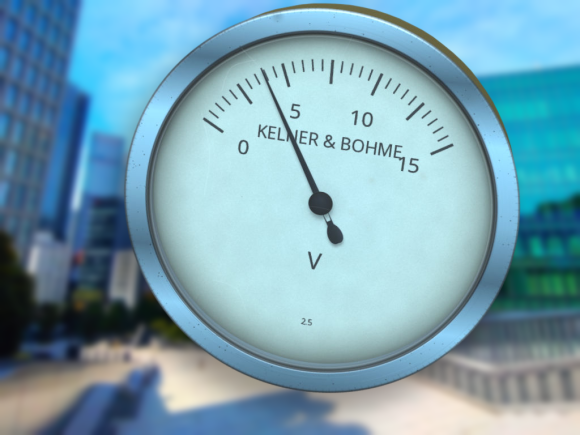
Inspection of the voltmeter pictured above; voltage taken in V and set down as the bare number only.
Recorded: 4
